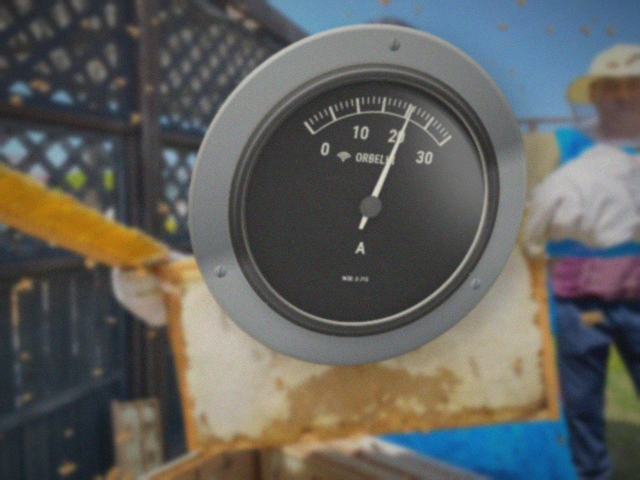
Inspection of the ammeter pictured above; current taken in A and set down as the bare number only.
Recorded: 20
